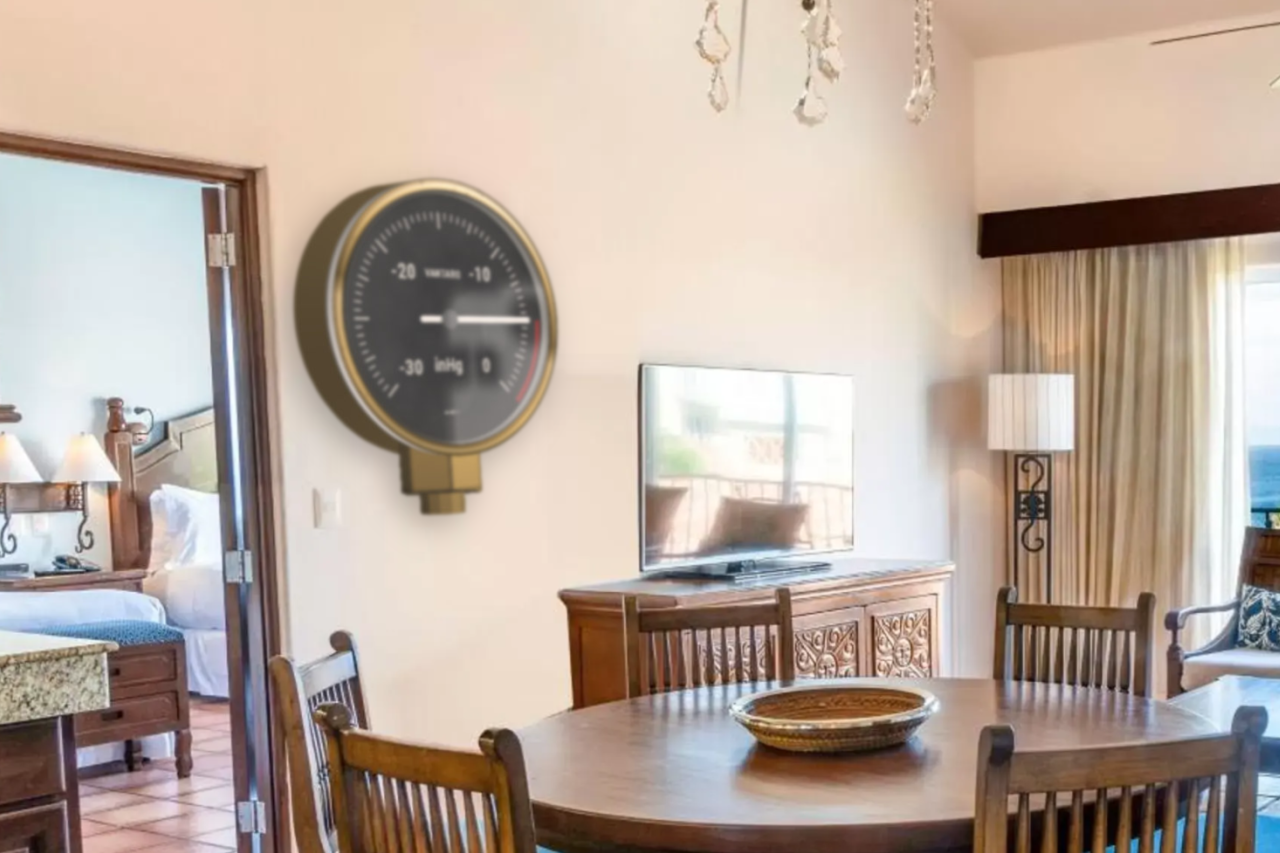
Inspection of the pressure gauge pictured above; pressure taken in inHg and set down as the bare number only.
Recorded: -5
